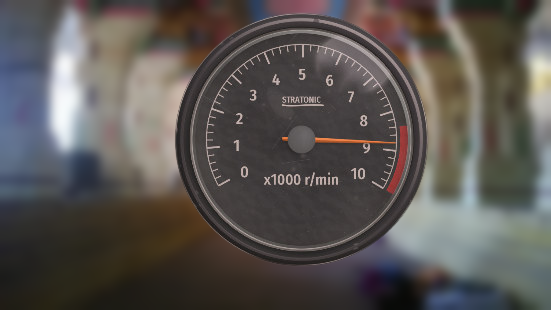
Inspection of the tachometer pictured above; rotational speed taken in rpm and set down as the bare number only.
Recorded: 8800
